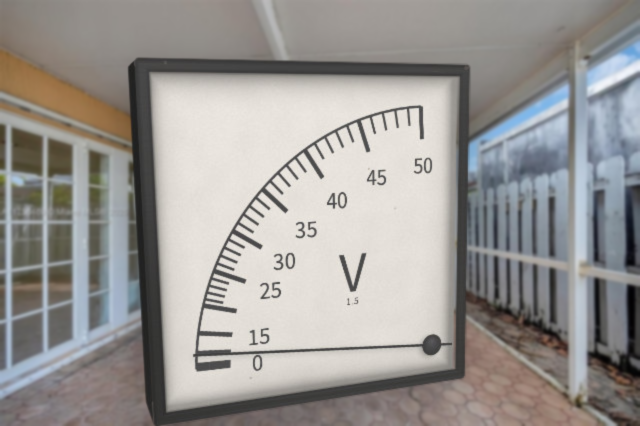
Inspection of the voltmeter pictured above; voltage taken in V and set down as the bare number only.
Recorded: 10
